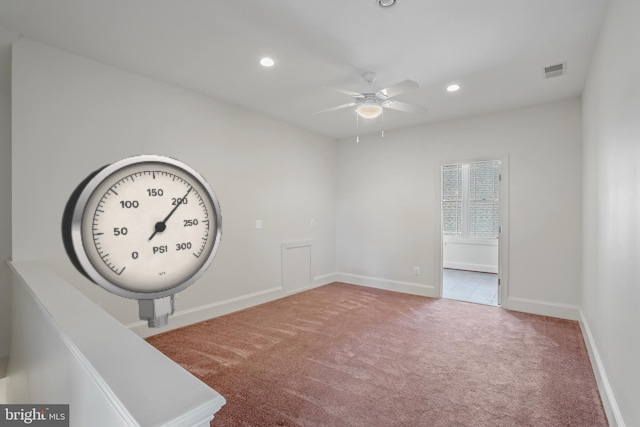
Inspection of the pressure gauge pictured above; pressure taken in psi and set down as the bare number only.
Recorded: 200
